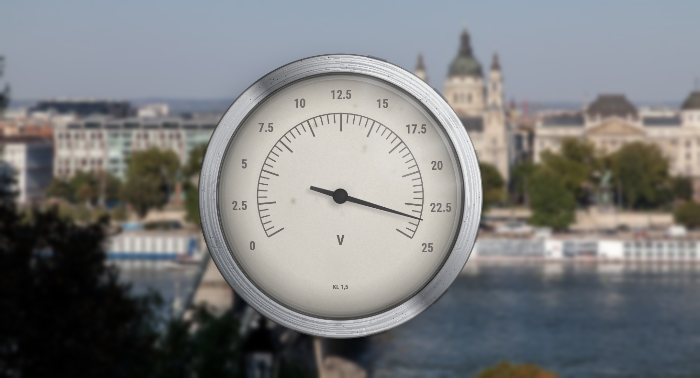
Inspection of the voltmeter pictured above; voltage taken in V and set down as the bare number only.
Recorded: 23.5
